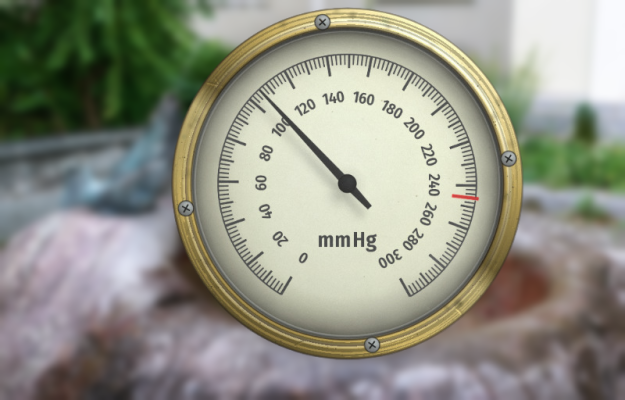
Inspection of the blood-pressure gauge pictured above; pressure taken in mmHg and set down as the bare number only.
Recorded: 106
